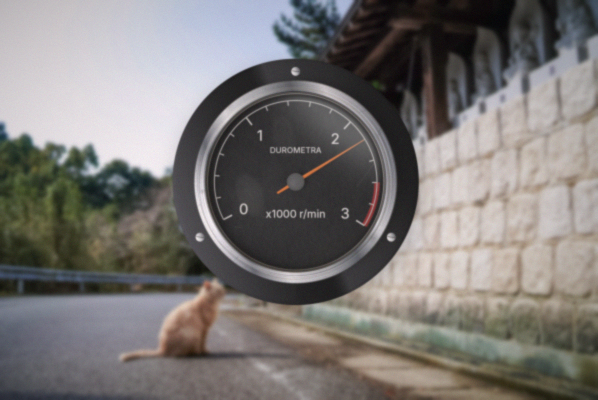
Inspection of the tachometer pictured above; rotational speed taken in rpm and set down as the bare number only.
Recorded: 2200
